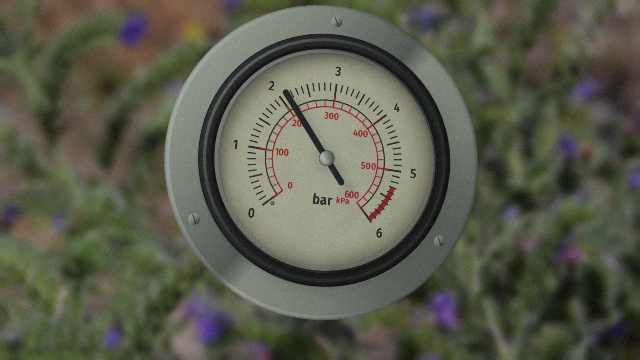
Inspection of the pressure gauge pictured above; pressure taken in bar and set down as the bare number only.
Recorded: 2.1
